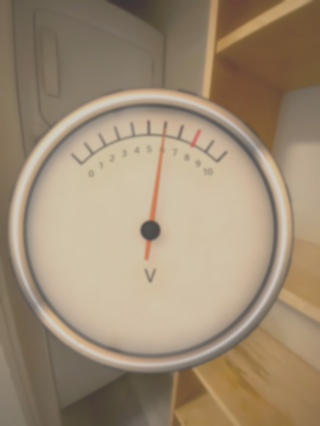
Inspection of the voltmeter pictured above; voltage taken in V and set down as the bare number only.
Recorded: 6
